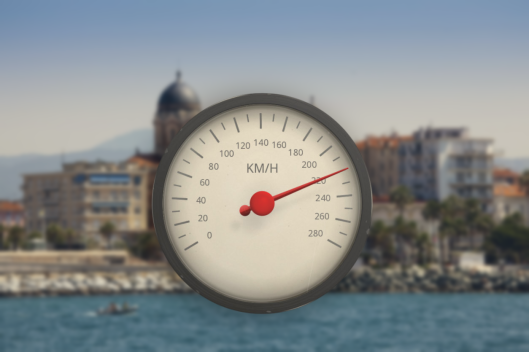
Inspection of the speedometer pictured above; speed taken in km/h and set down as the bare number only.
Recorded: 220
